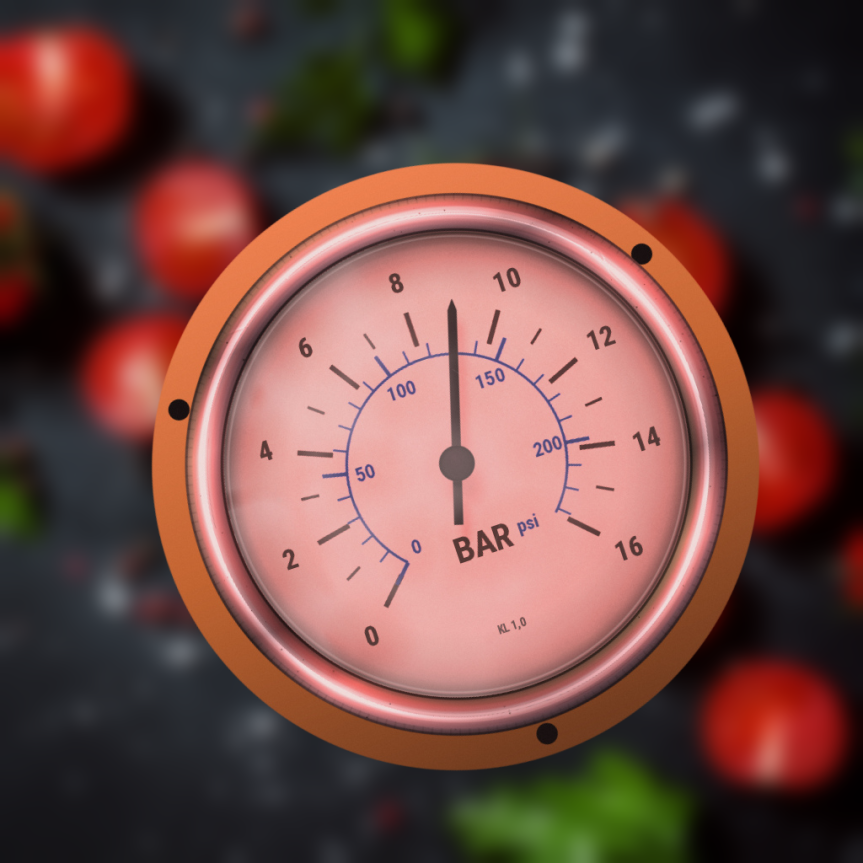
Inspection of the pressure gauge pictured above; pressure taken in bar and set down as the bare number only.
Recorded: 9
